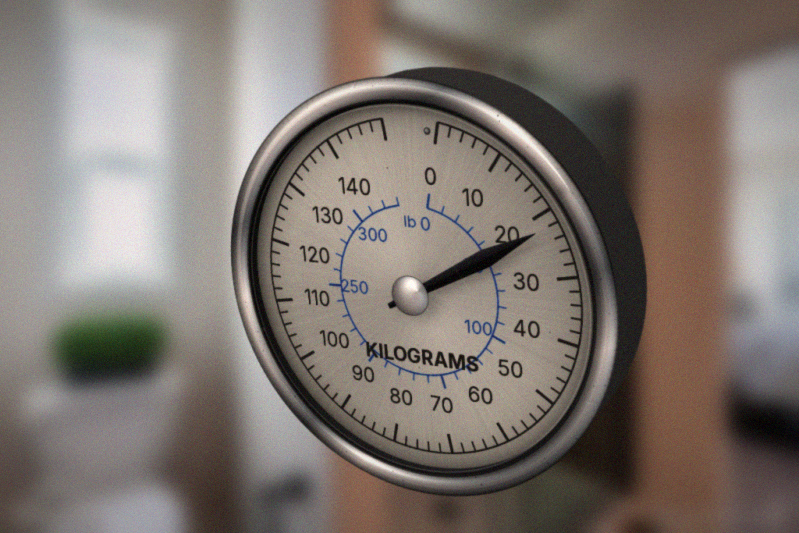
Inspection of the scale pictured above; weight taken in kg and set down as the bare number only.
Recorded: 22
